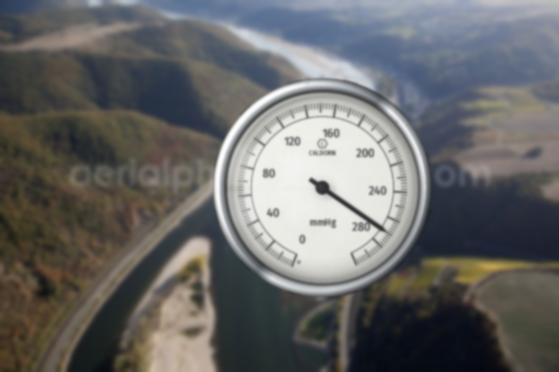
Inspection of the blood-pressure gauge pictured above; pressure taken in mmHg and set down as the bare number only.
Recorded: 270
